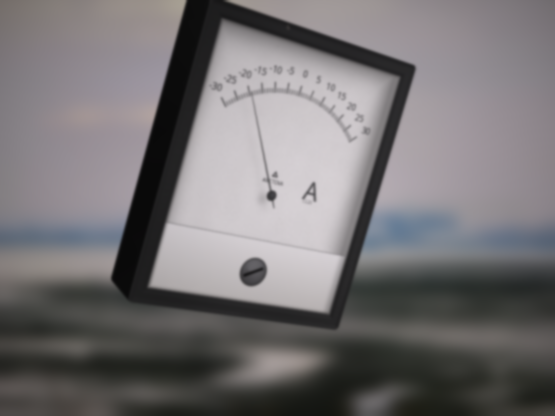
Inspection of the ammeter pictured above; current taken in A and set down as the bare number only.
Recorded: -20
